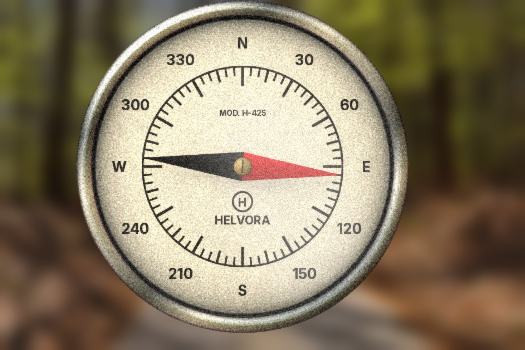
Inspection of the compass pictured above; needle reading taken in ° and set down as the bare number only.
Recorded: 95
